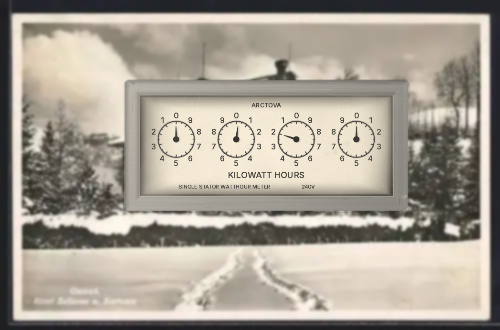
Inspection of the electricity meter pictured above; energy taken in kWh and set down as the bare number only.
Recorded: 20
